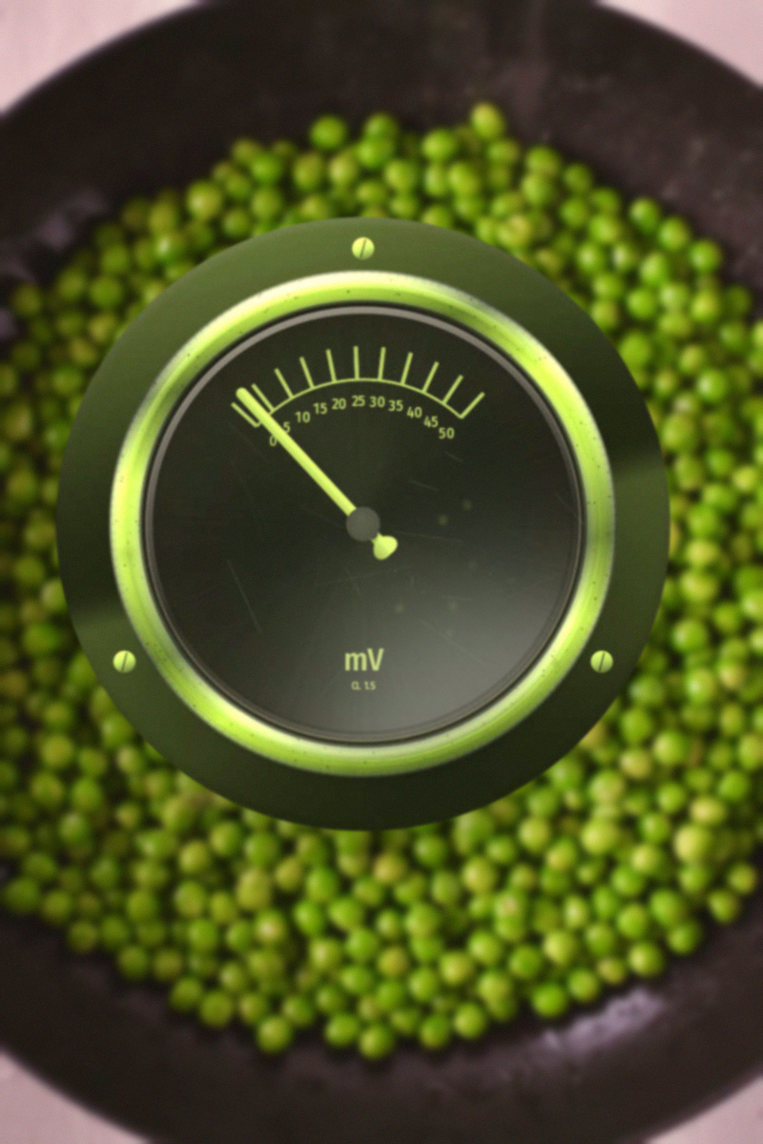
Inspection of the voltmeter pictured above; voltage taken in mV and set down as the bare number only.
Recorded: 2.5
